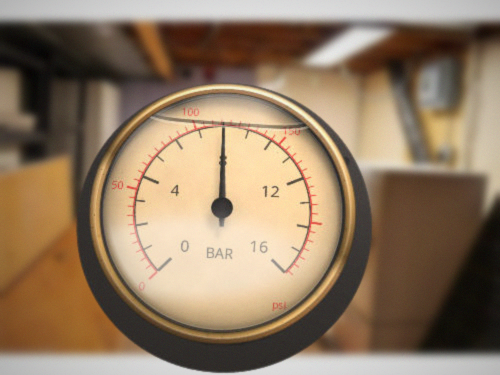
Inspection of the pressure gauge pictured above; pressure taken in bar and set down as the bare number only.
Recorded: 8
